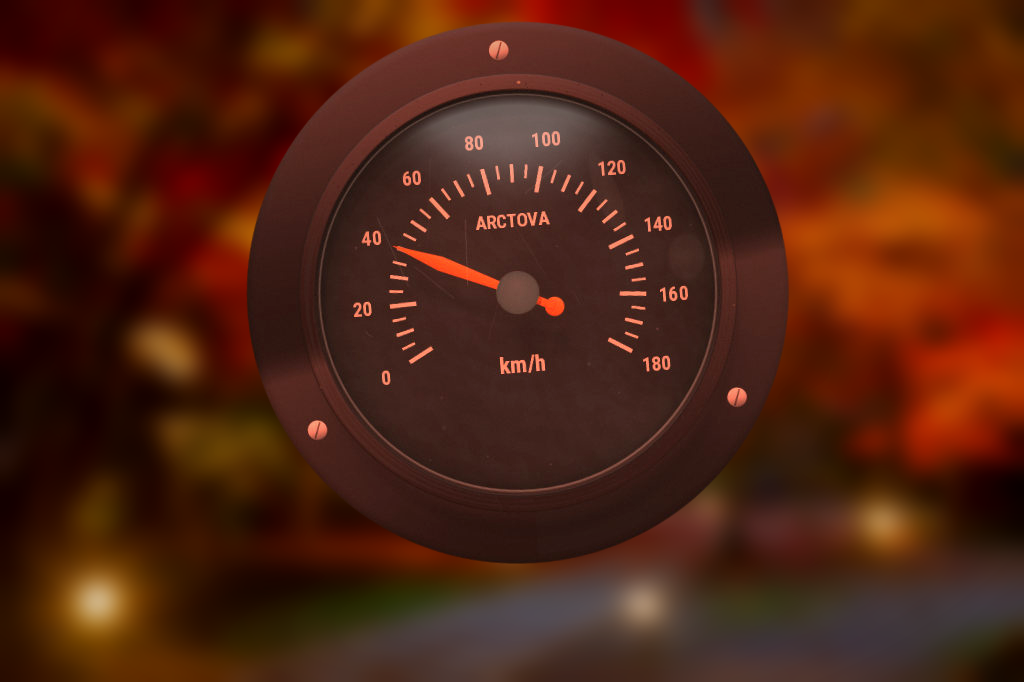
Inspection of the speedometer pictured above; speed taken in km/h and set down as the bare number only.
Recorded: 40
